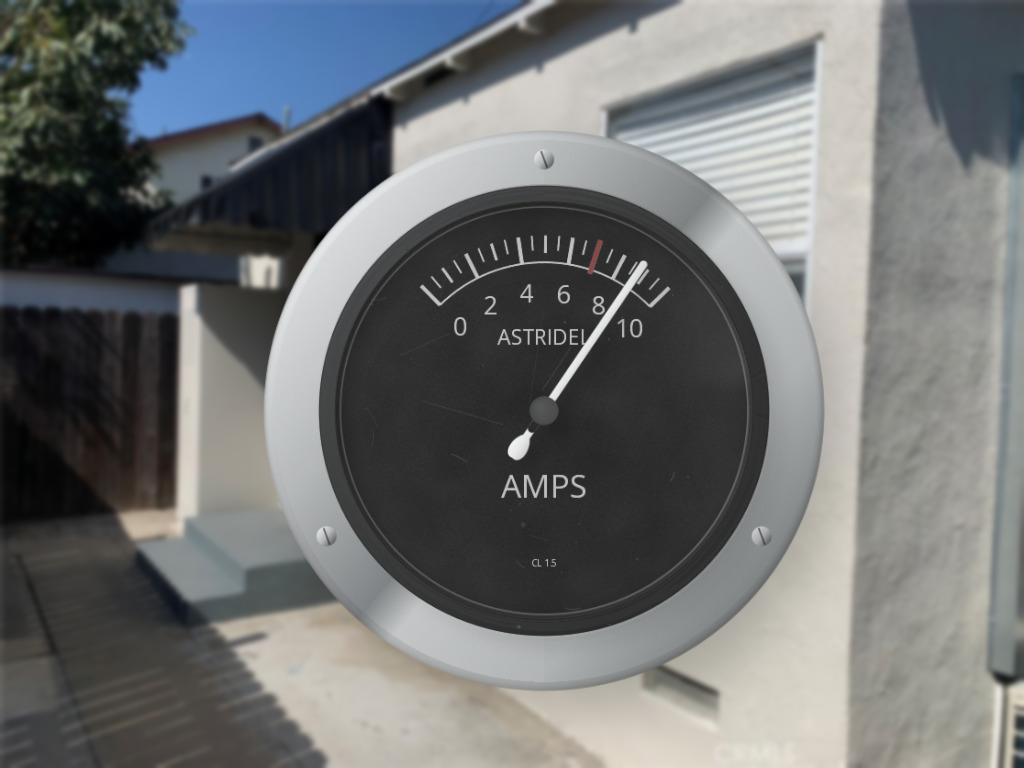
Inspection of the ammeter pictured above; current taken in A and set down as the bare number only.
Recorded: 8.75
